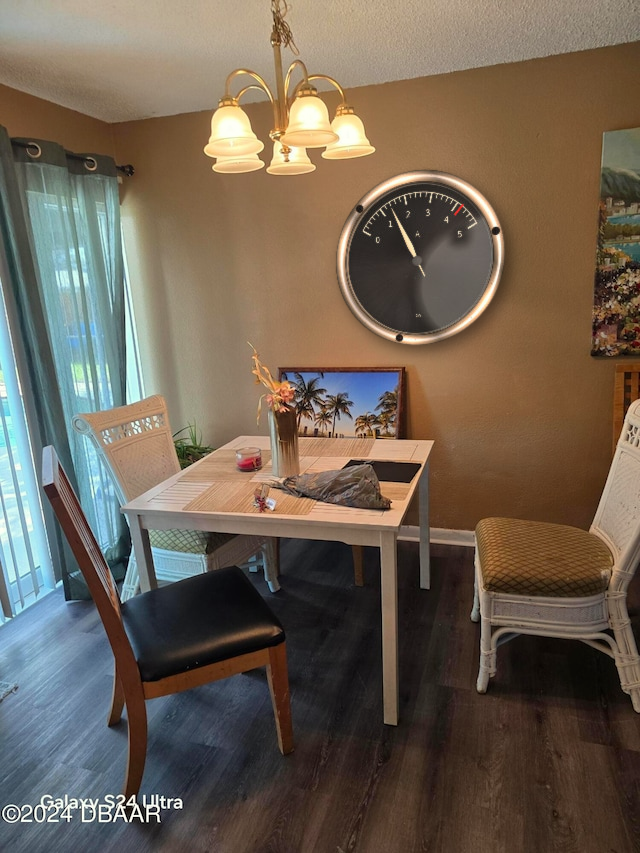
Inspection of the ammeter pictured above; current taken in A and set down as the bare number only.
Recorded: 1.4
